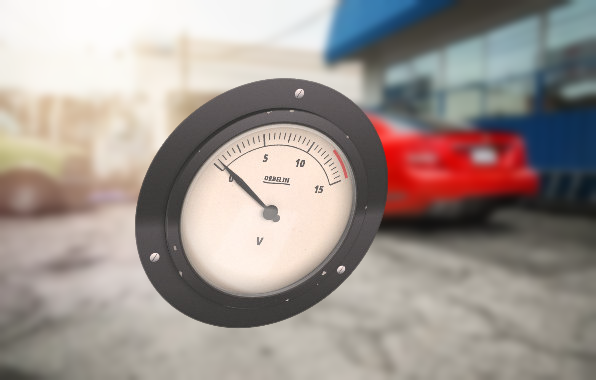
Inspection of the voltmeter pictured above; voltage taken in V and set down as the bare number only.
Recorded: 0.5
